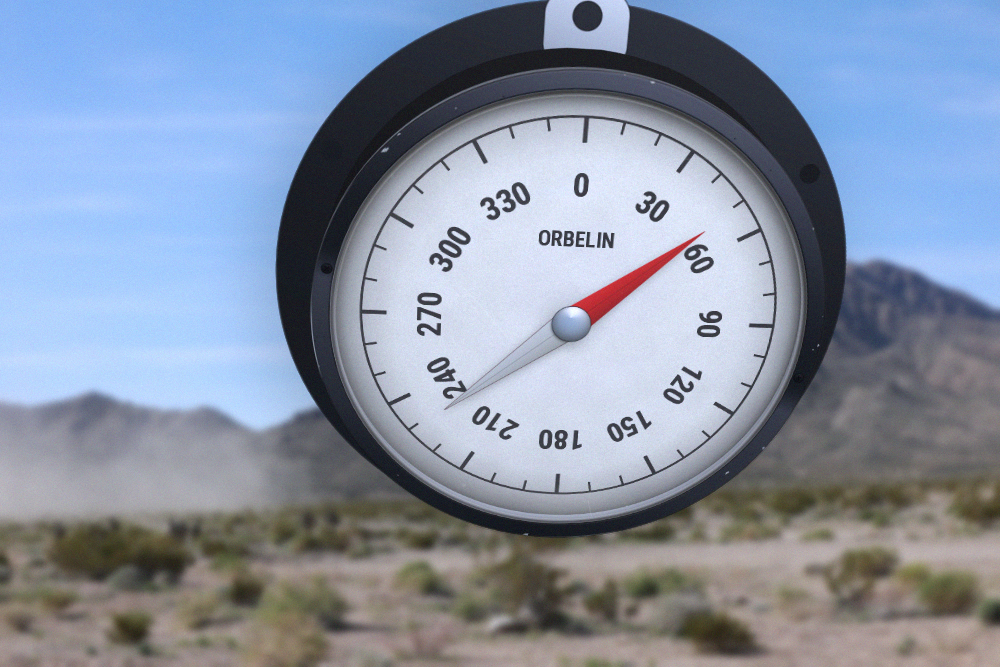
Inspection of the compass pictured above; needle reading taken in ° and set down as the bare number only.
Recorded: 50
